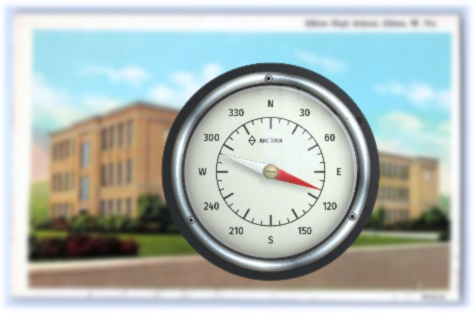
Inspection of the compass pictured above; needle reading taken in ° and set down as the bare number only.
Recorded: 110
